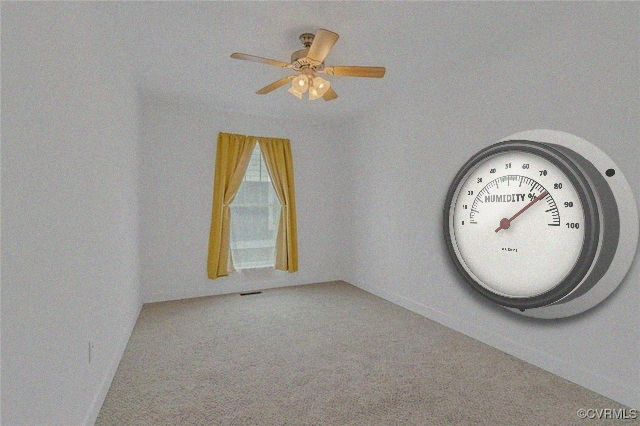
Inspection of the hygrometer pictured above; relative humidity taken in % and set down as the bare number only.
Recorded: 80
